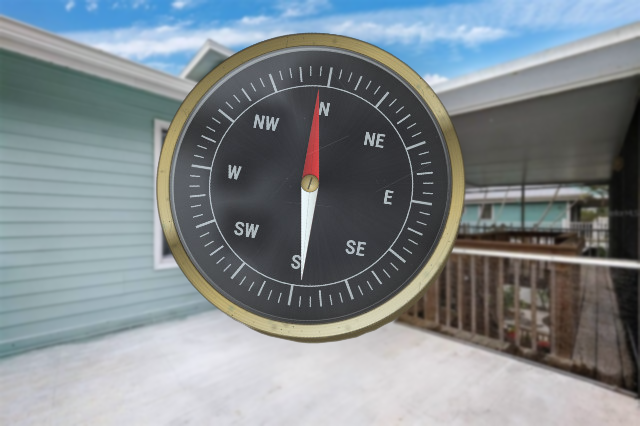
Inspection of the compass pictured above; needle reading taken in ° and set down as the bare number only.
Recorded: 355
